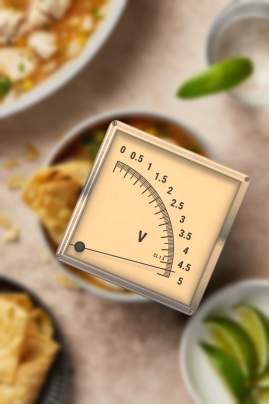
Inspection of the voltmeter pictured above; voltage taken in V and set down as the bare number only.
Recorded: 4.75
